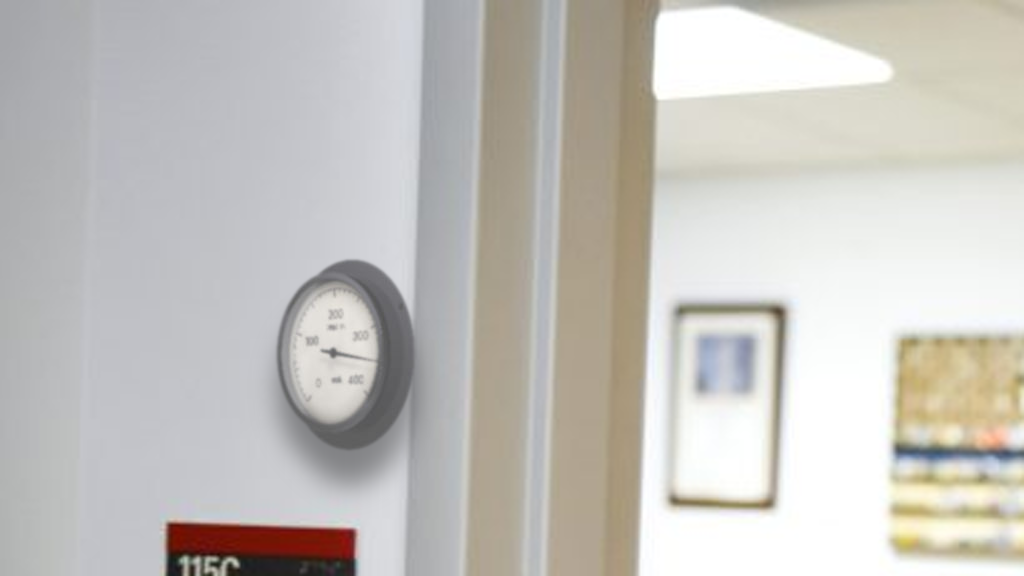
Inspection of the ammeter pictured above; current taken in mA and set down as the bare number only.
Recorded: 350
